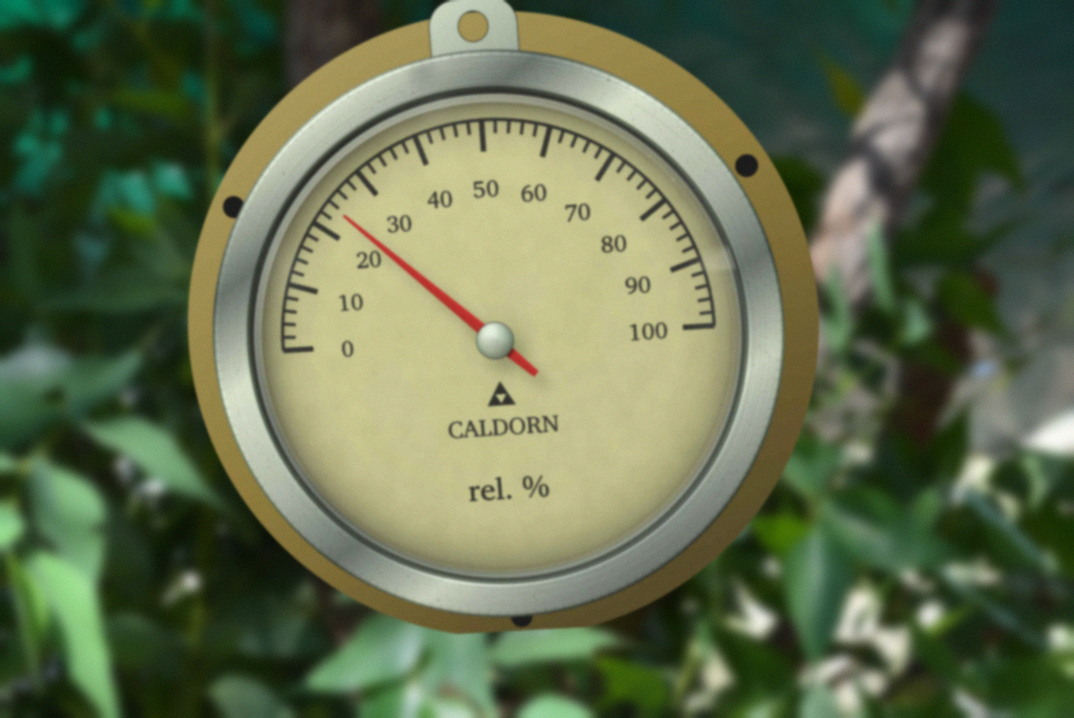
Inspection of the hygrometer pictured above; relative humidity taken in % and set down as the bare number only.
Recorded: 24
